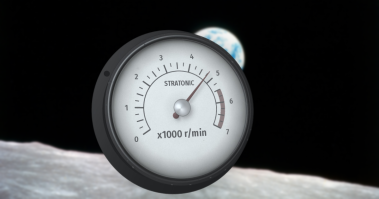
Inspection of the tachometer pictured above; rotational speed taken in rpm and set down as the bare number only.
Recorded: 4750
